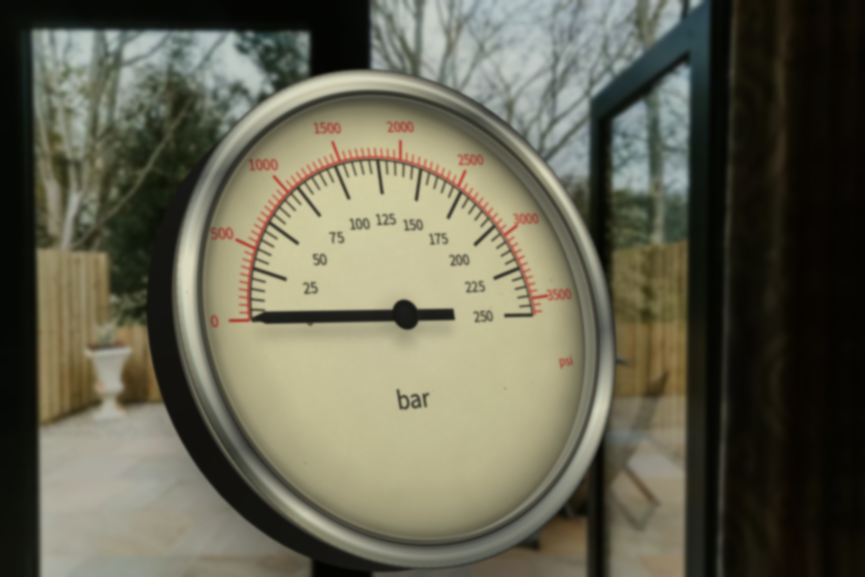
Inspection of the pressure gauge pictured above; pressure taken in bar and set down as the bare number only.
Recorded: 0
